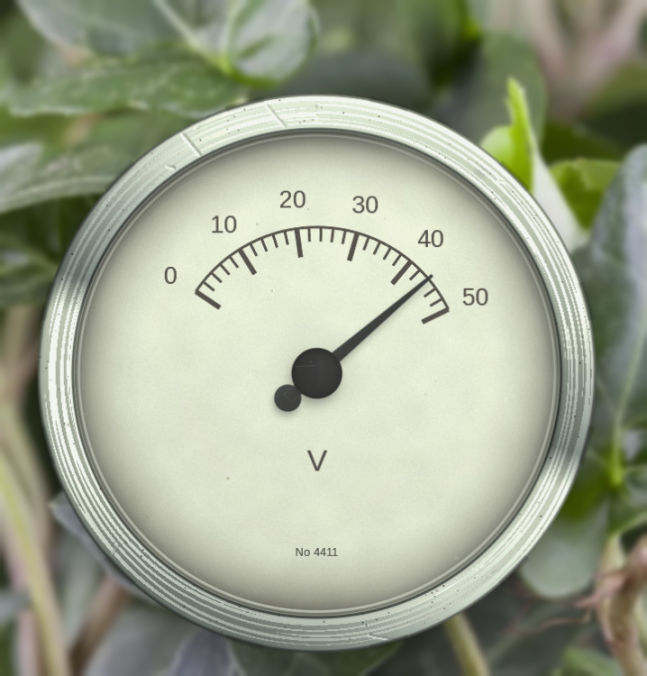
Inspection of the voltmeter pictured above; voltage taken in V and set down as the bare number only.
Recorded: 44
